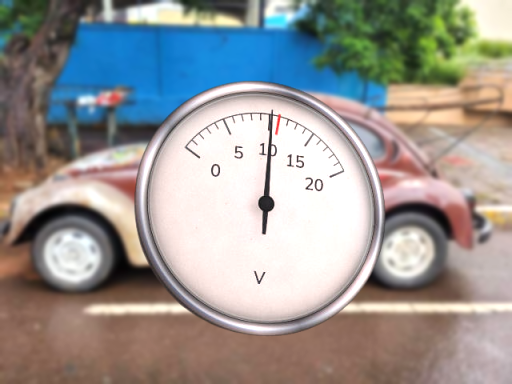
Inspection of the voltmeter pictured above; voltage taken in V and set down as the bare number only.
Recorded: 10
